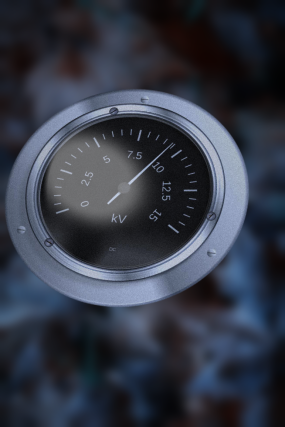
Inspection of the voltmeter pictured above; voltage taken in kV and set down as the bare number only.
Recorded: 9.5
